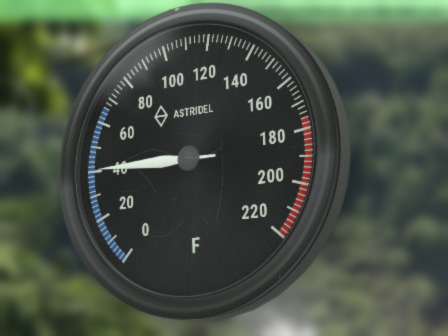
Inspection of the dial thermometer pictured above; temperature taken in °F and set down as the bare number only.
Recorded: 40
